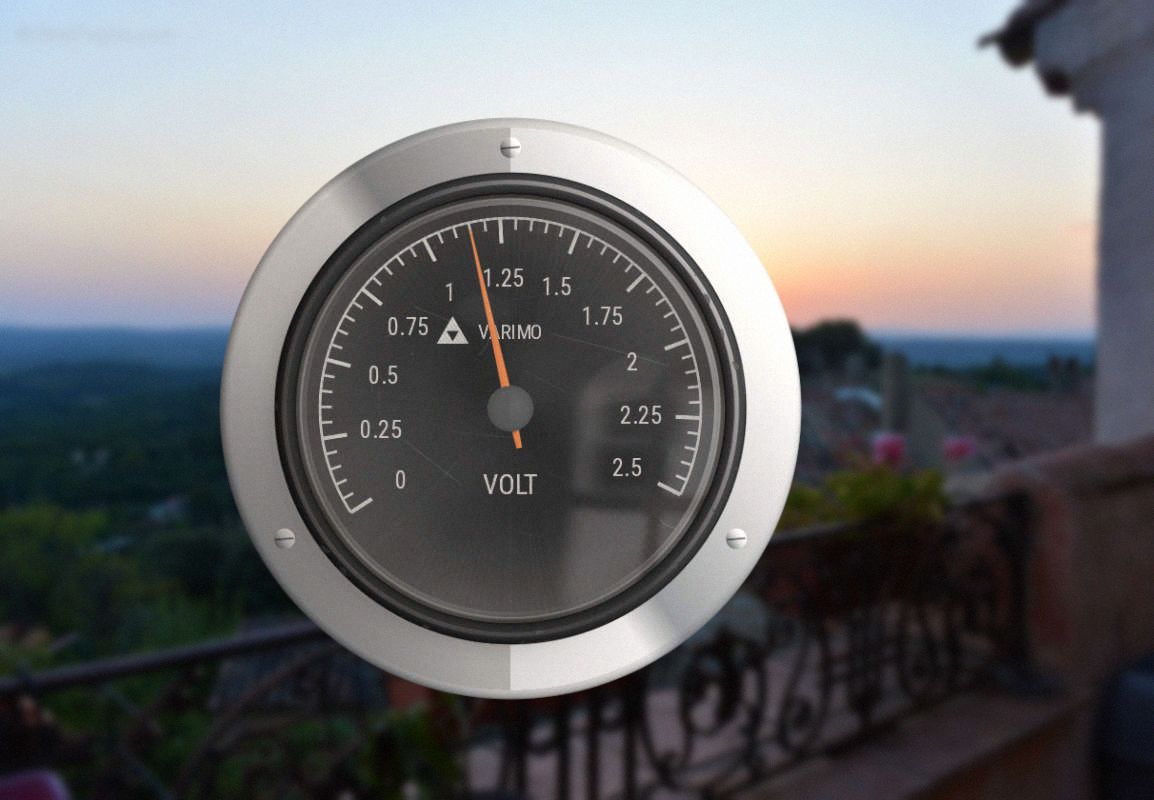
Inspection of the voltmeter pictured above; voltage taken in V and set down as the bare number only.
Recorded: 1.15
